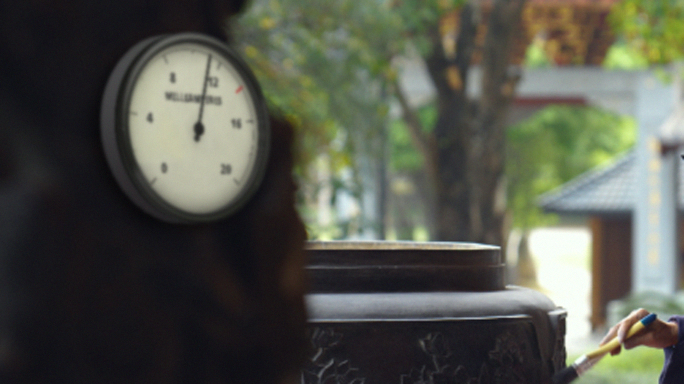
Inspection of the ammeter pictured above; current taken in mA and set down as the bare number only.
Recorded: 11
